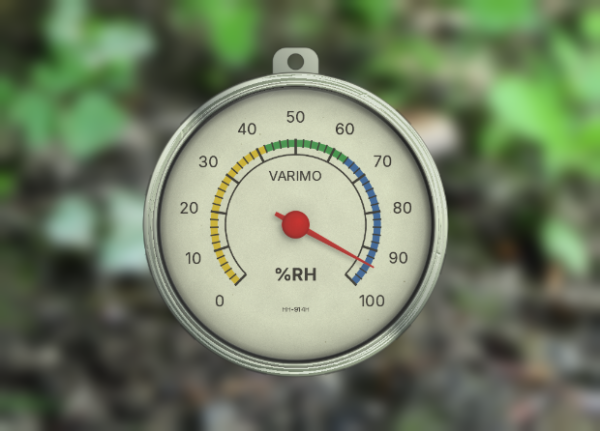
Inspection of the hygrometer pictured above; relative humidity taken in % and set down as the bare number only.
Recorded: 94
